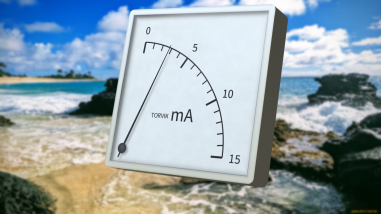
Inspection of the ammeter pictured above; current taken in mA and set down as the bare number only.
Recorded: 3
